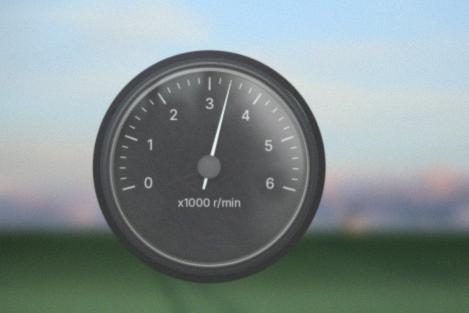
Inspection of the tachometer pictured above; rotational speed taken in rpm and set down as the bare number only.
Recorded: 3400
